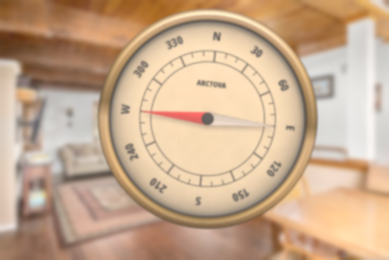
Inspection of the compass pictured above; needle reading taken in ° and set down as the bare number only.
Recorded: 270
